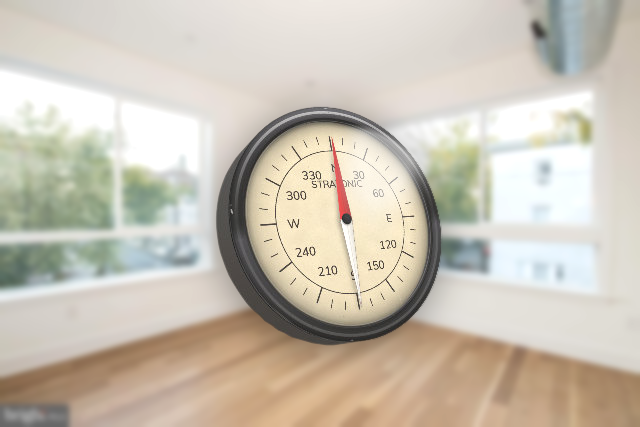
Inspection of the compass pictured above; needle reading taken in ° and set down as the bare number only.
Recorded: 0
